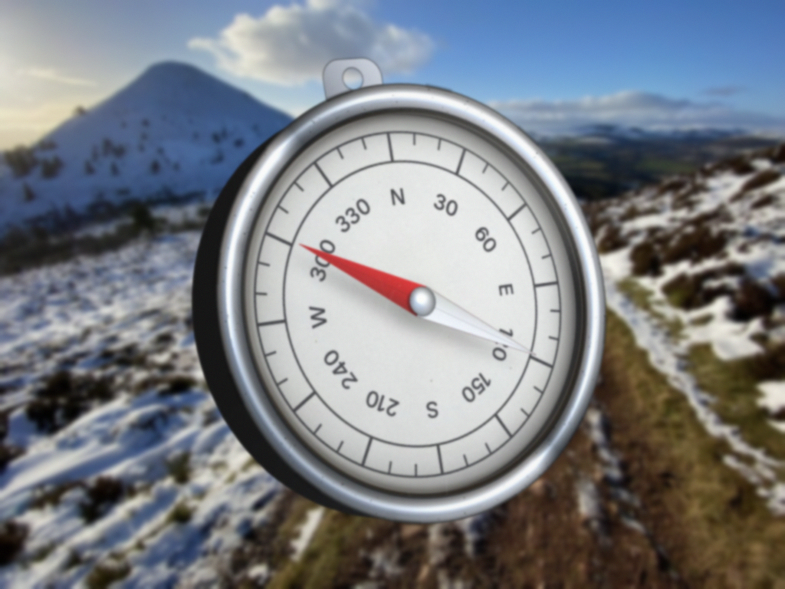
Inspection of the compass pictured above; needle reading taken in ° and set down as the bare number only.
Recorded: 300
